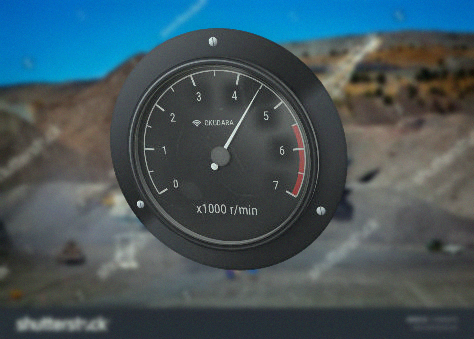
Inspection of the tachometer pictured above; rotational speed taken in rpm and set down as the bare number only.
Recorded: 4500
